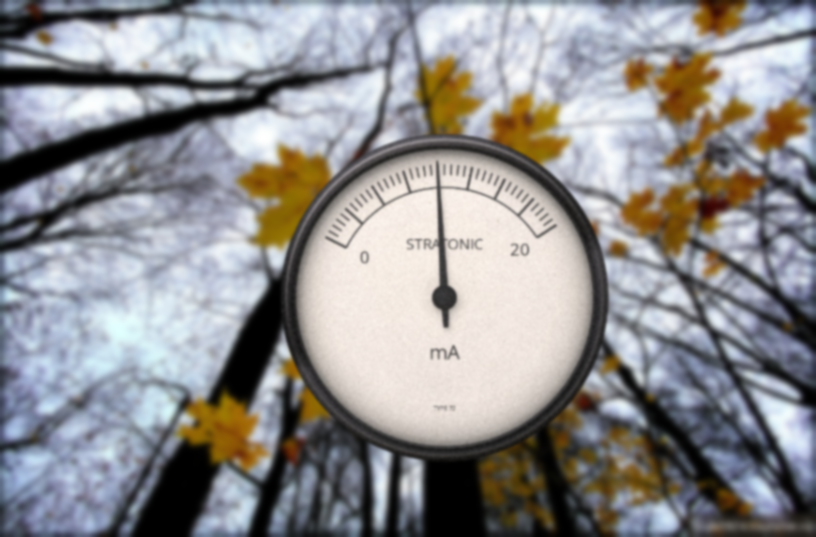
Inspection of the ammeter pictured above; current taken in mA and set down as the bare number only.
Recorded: 10
